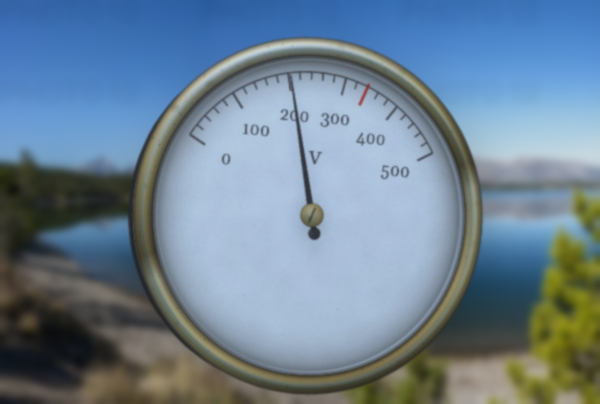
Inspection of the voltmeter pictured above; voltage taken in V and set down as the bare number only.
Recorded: 200
